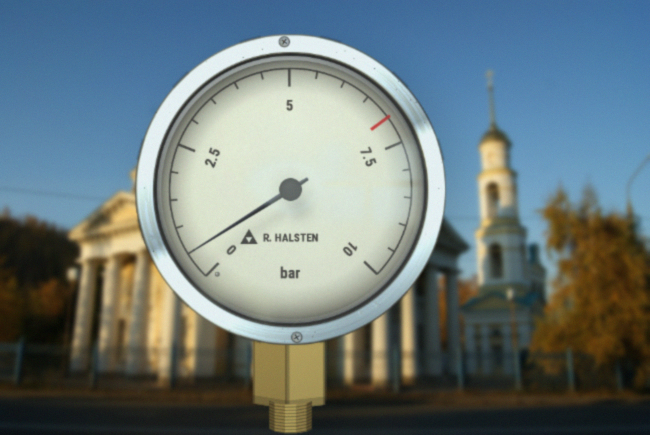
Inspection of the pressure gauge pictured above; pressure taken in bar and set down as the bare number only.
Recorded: 0.5
